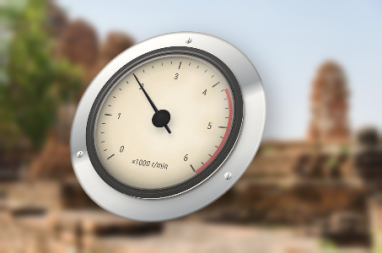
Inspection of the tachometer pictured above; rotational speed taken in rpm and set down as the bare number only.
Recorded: 2000
